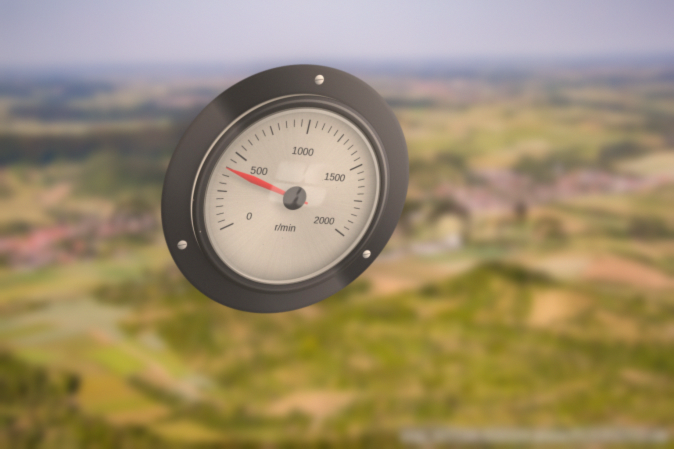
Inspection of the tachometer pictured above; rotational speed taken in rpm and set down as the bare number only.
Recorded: 400
